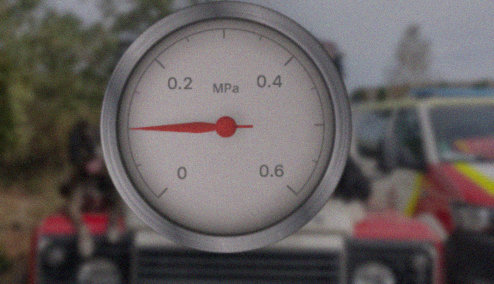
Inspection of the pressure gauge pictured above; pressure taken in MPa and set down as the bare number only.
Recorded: 0.1
